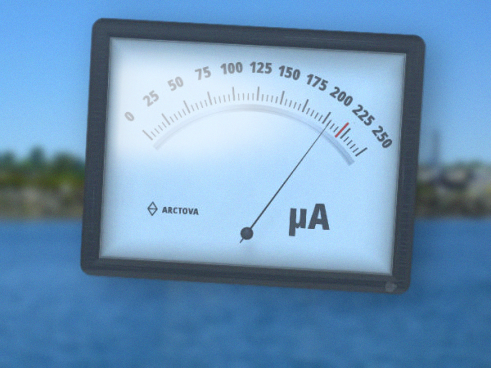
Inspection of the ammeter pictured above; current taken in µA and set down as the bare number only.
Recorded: 205
